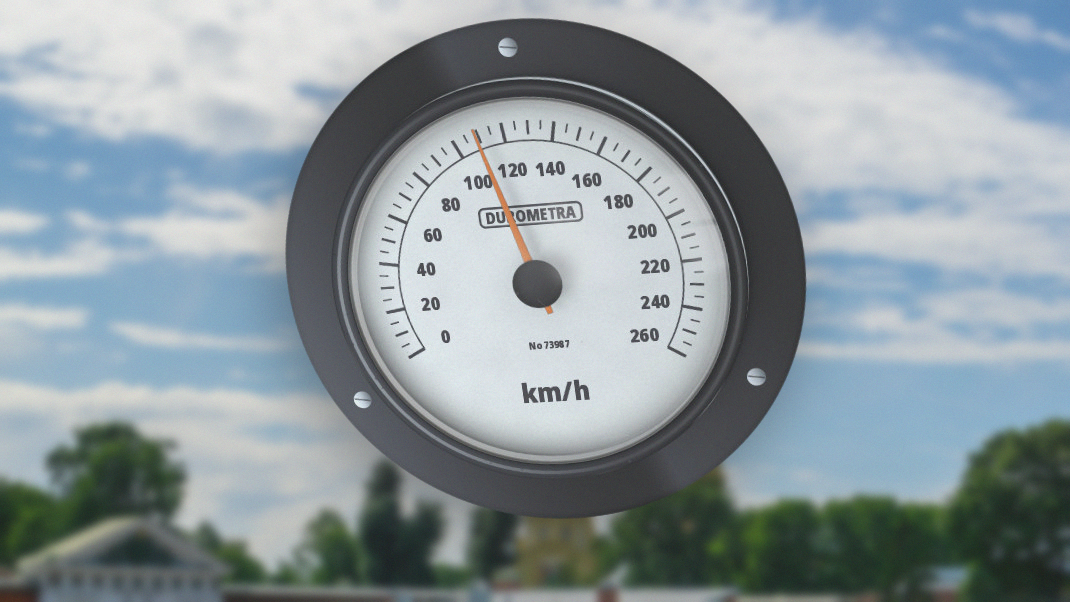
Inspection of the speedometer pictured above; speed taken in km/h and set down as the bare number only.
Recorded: 110
